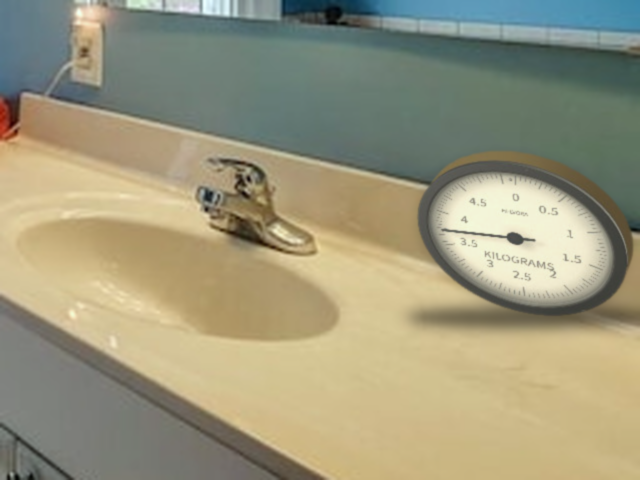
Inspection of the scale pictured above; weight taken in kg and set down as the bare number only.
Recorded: 3.75
